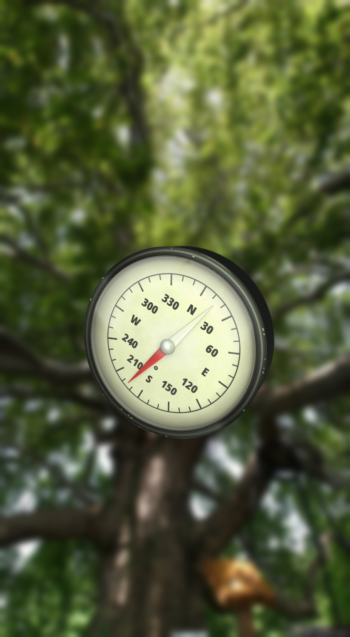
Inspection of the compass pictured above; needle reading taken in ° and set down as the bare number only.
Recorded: 195
